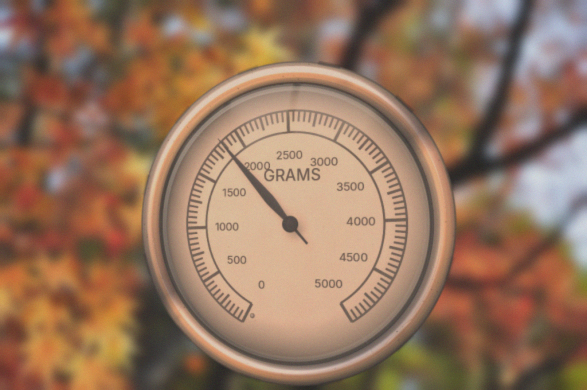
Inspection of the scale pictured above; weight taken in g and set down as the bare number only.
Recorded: 1850
